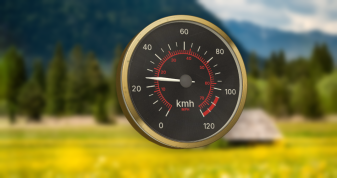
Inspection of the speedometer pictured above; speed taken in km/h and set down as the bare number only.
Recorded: 25
